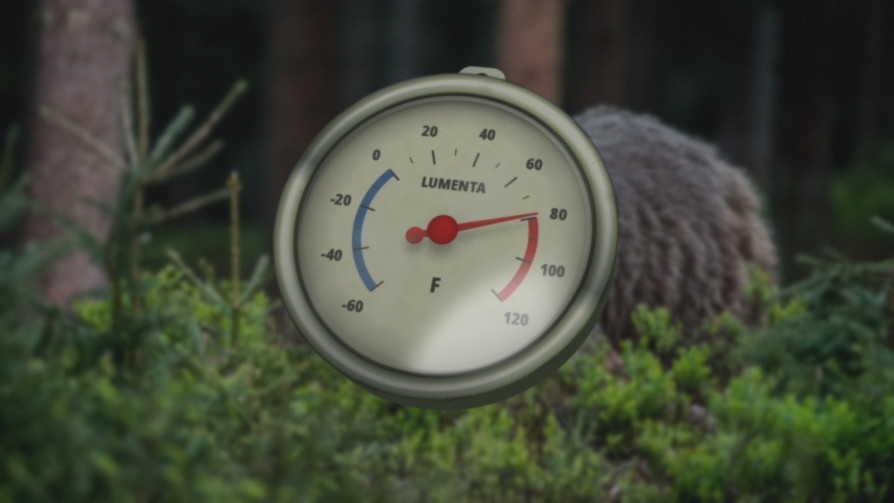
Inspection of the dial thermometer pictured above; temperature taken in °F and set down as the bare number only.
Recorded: 80
